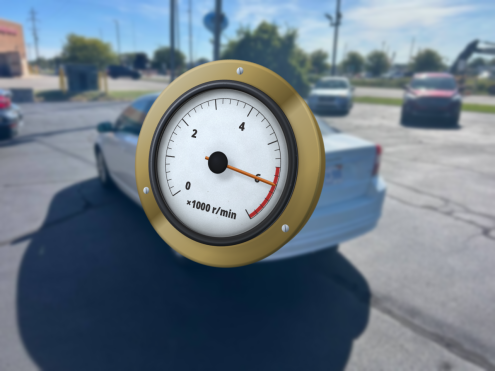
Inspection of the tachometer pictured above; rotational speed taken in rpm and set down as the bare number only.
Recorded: 6000
